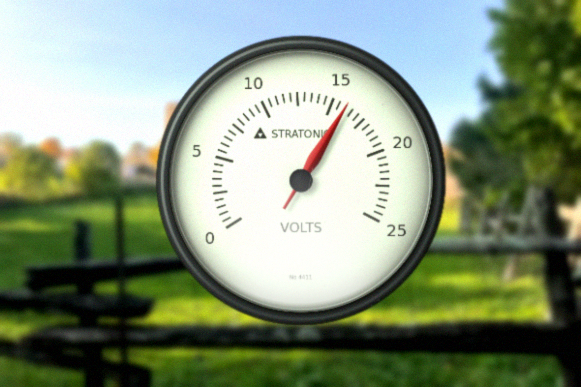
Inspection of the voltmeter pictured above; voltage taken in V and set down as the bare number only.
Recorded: 16
